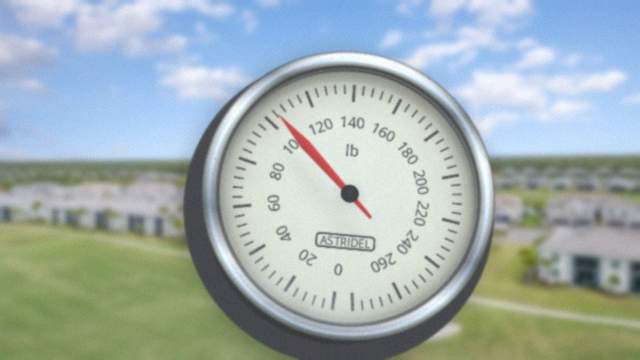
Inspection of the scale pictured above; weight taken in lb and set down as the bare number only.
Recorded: 104
